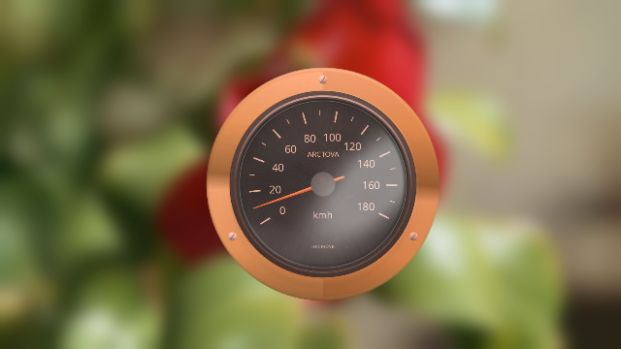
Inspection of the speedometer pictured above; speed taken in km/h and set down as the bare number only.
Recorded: 10
